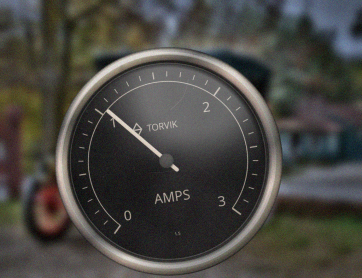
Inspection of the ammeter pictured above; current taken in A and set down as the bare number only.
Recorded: 1.05
